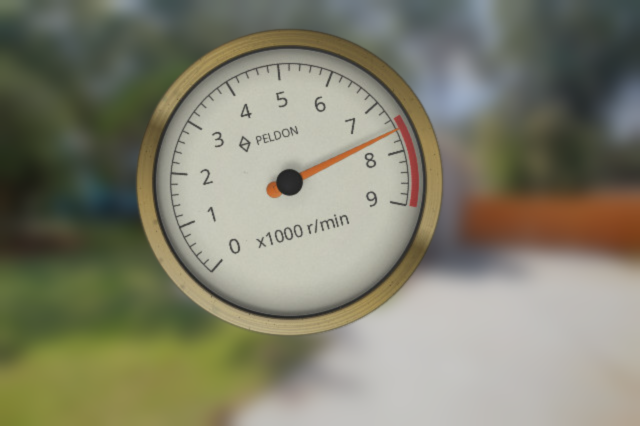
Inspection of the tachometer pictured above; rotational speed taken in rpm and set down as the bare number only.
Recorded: 7600
